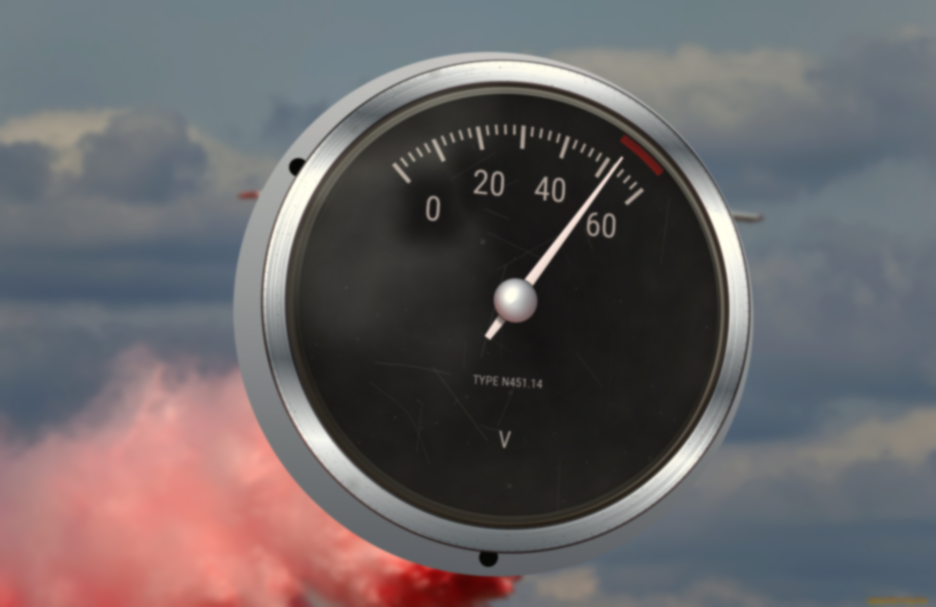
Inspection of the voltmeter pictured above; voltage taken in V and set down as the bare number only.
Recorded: 52
